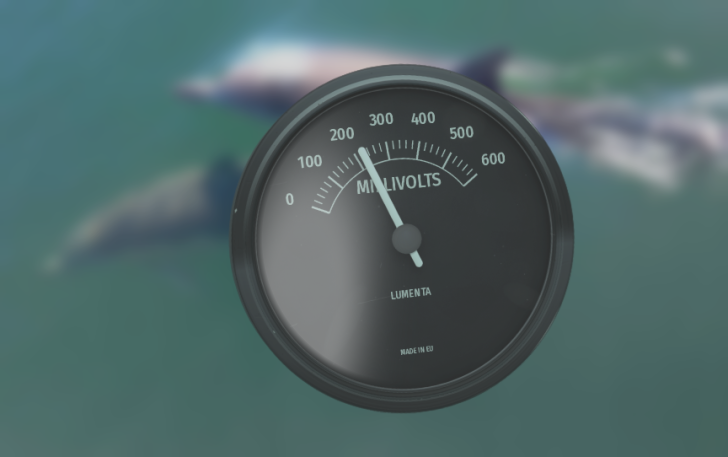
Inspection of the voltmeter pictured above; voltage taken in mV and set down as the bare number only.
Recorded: 220
